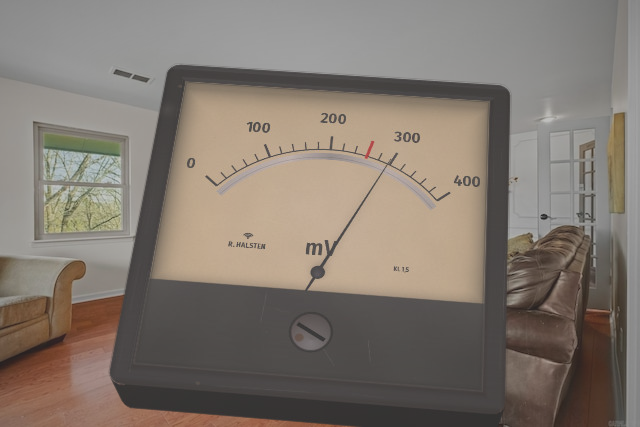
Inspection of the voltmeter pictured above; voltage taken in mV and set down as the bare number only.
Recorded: 300
